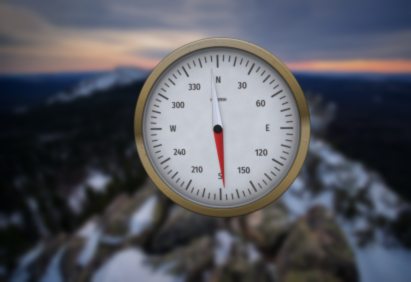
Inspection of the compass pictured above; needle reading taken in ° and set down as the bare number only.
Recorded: 175
